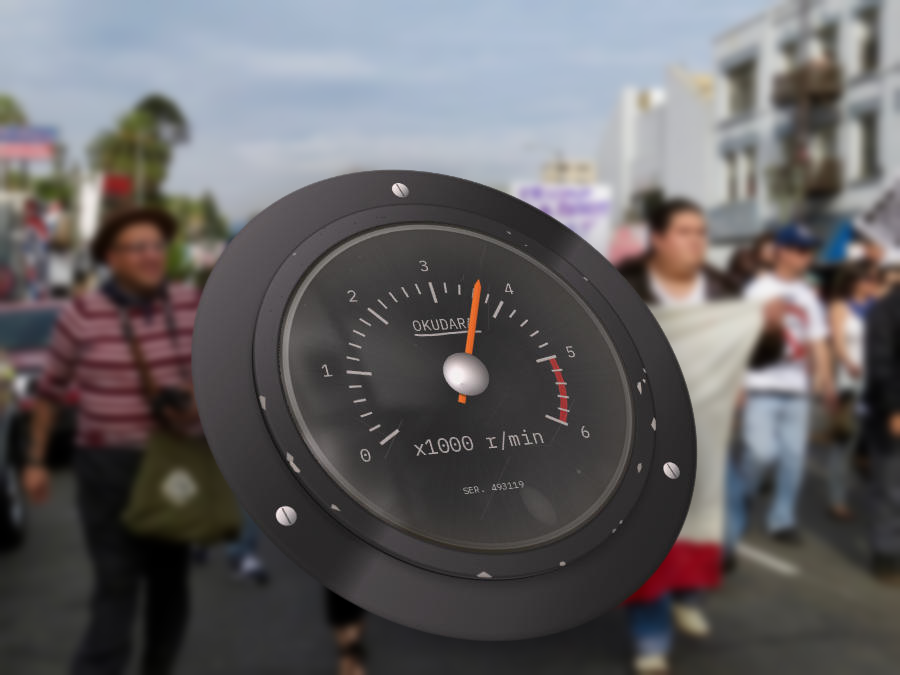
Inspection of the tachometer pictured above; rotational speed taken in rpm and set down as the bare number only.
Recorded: 3600
